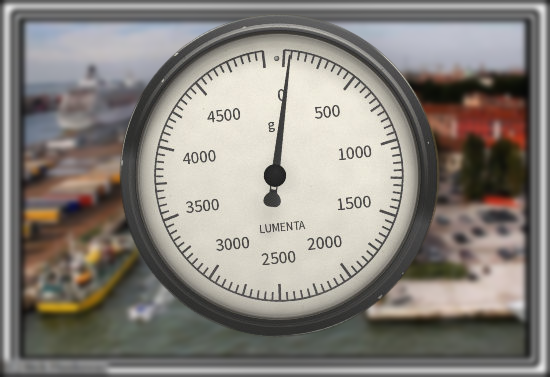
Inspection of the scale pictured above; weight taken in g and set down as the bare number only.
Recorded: 50
